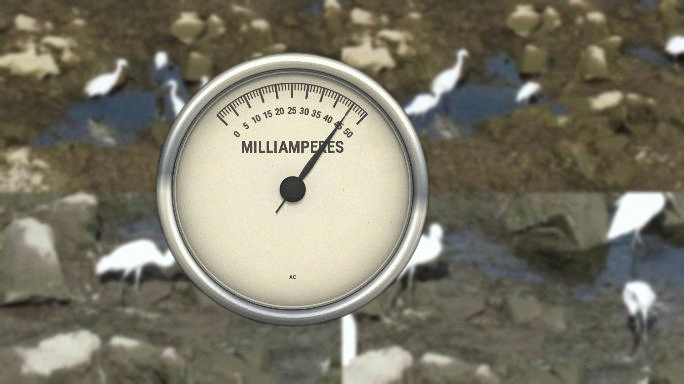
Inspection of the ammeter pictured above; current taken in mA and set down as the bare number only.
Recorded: 45
